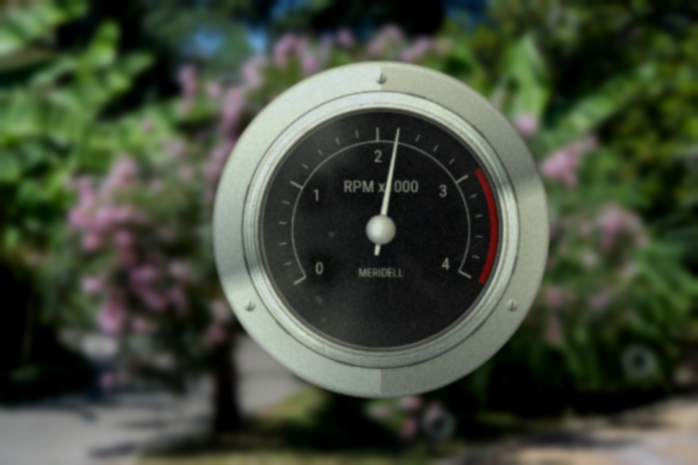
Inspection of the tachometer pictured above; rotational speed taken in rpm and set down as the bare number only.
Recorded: 2200
